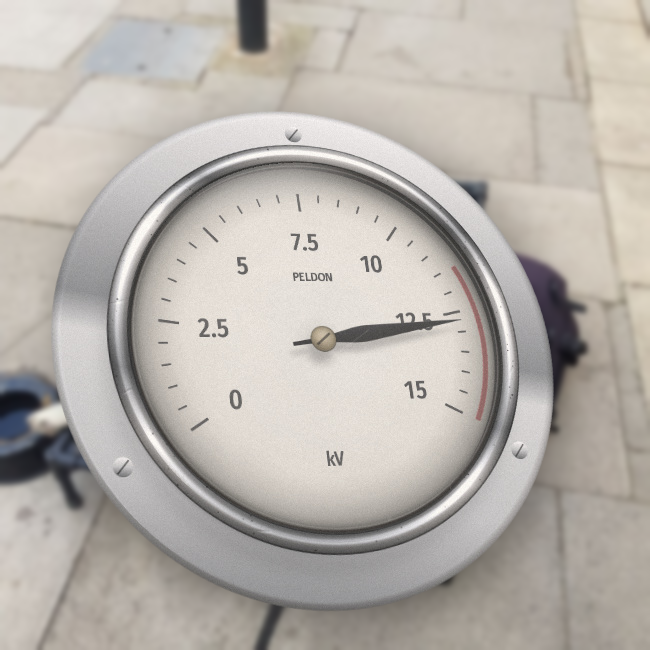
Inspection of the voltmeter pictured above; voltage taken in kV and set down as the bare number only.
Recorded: 12.75
